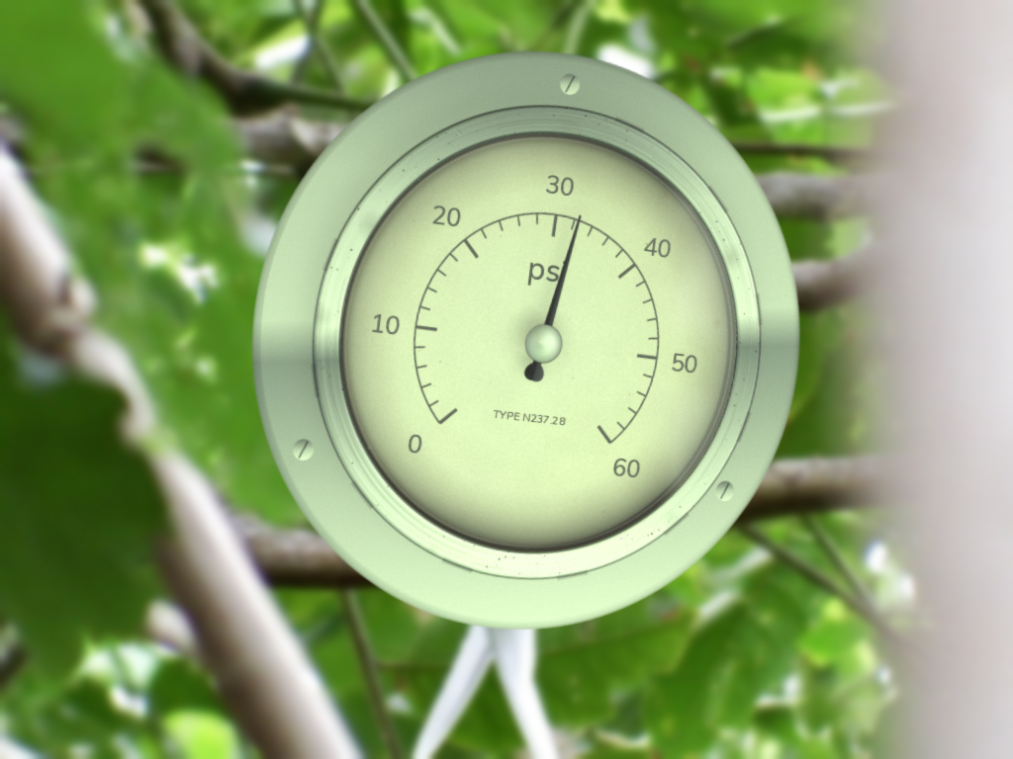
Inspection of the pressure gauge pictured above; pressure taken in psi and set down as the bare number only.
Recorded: 32
